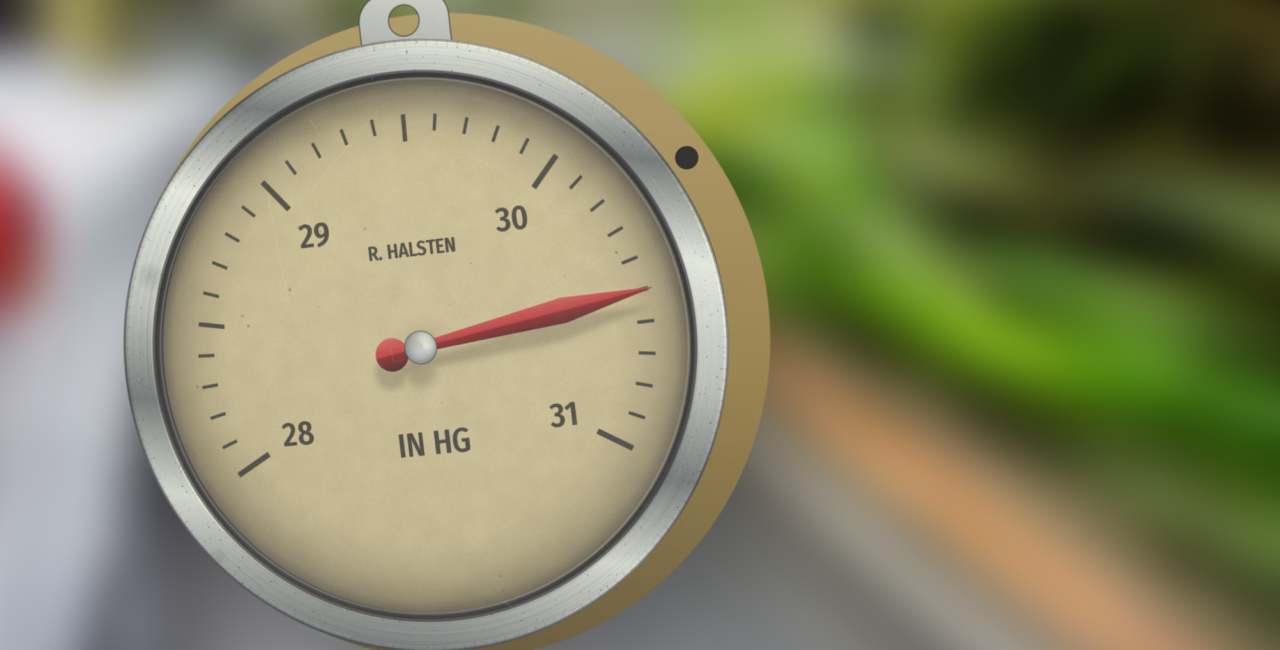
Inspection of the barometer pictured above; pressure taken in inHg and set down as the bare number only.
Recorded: 30.5
